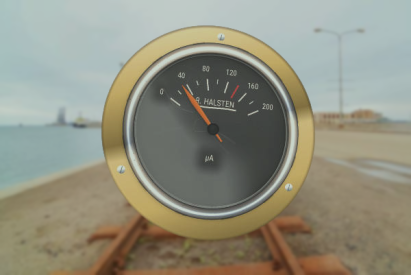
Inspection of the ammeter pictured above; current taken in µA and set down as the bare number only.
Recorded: 30
